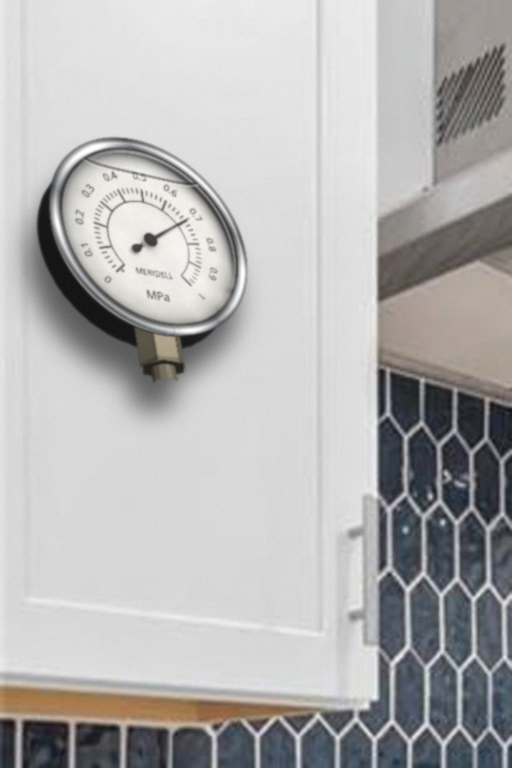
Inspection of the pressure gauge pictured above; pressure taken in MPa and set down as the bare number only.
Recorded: 0.7
